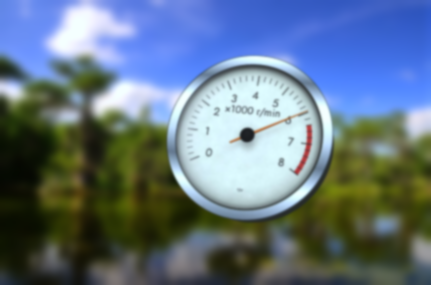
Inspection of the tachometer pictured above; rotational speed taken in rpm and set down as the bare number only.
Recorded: 6000
